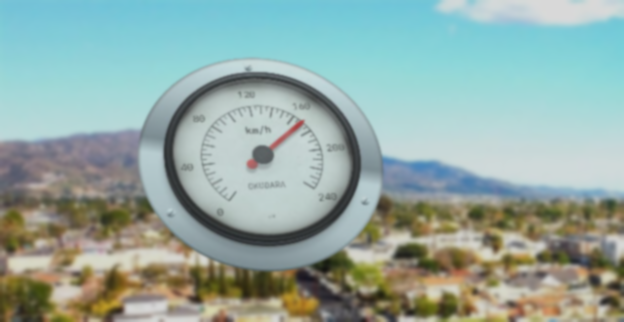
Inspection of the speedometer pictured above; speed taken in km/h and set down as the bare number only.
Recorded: 170
